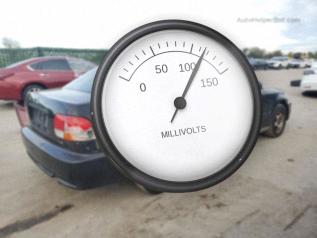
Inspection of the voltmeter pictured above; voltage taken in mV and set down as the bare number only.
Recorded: 115
